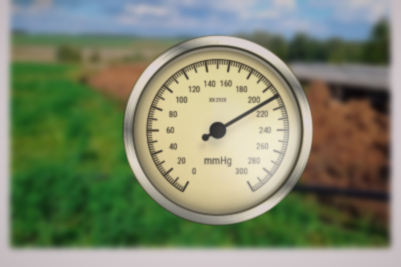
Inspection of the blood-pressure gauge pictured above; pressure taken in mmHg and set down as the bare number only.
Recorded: 210
